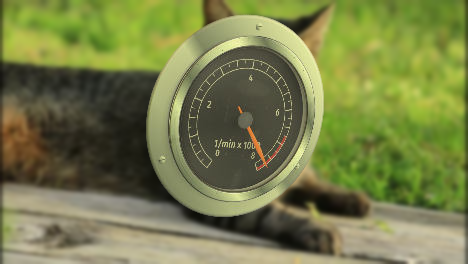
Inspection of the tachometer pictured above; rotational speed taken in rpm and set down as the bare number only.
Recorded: 7750
